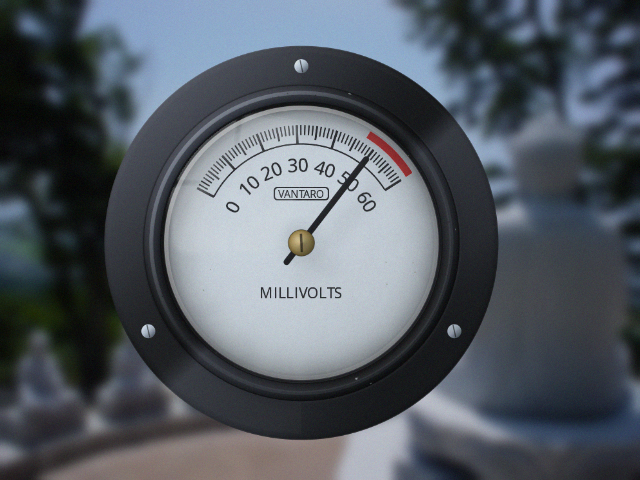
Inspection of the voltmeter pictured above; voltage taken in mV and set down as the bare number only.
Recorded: 50
